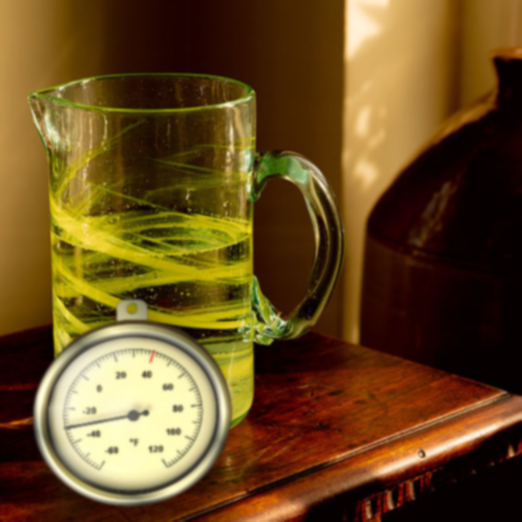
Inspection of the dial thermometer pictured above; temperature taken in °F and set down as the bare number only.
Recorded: -30
